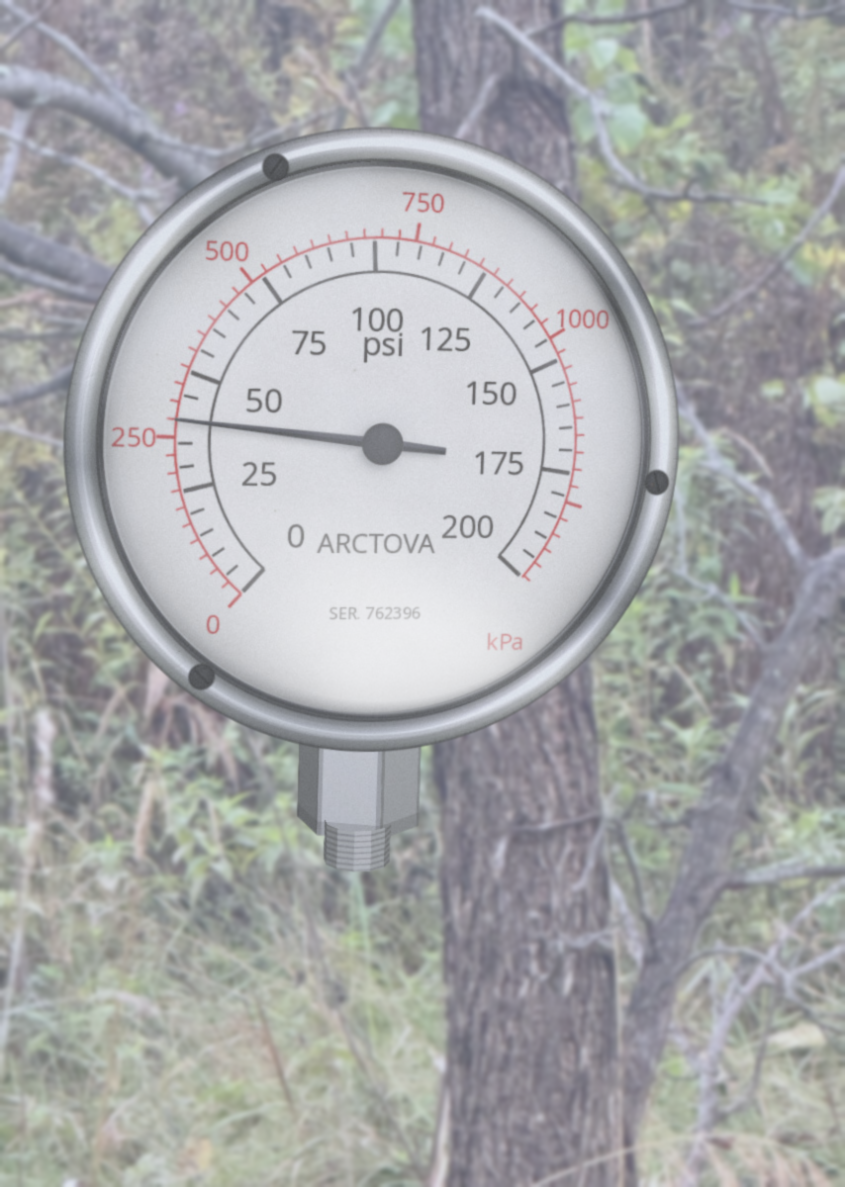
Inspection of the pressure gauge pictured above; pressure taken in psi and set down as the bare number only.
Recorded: 40
